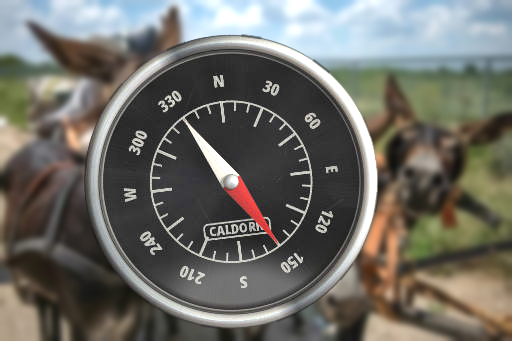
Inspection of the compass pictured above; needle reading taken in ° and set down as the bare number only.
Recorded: 150
